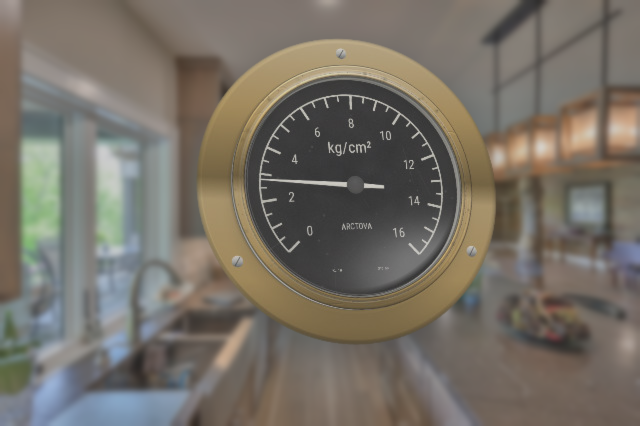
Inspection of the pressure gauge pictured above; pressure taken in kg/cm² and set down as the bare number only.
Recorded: 2.75
